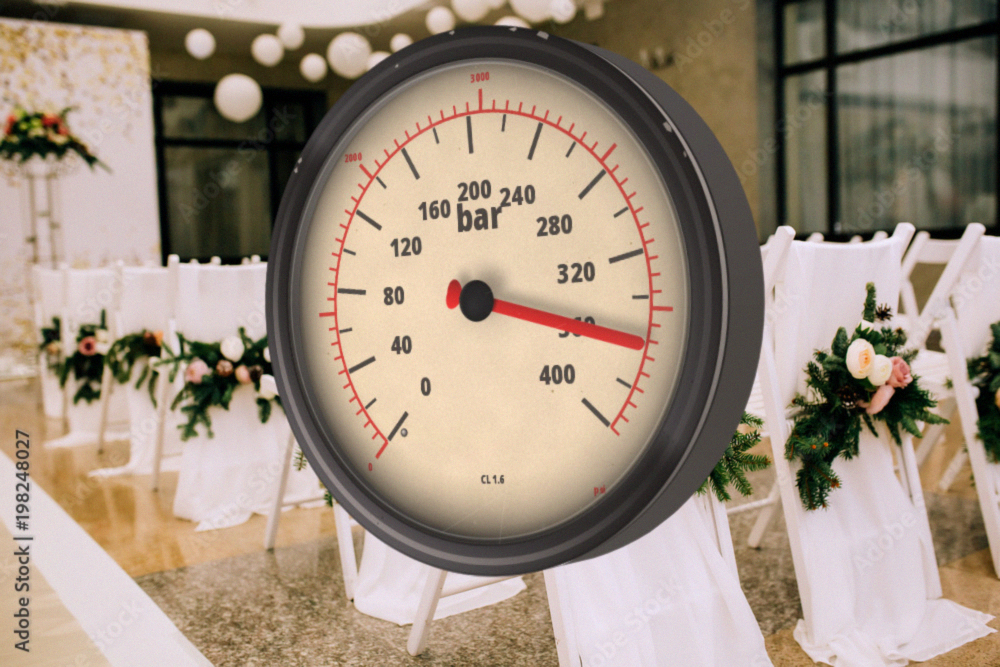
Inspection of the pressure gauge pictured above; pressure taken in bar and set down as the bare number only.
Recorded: 360
